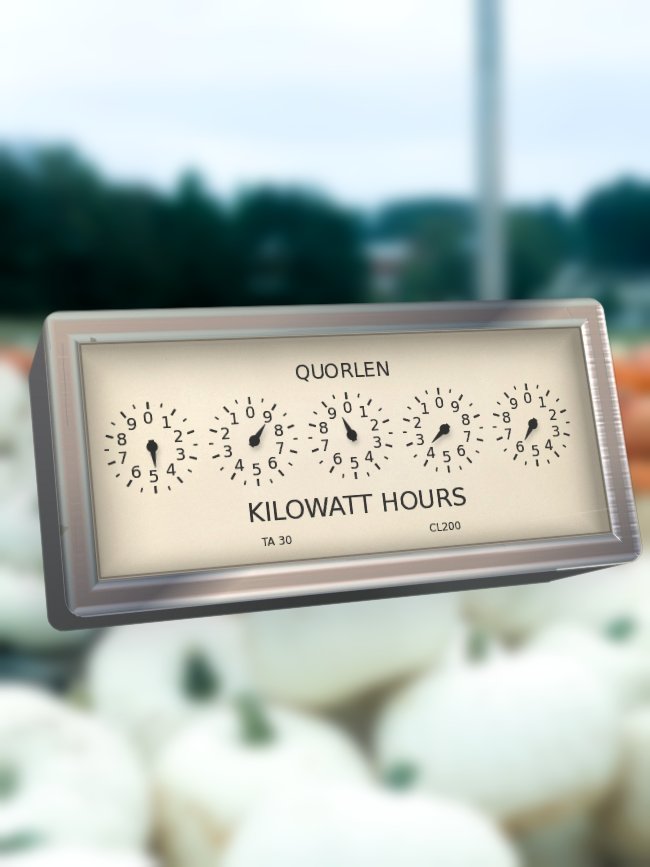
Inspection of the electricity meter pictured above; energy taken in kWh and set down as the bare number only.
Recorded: 48936
